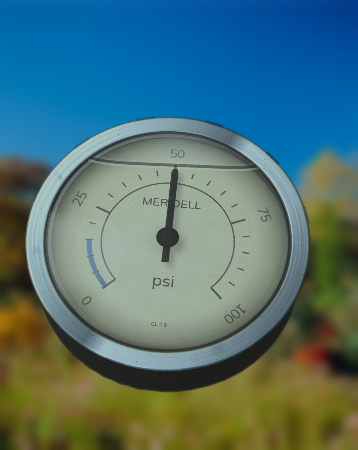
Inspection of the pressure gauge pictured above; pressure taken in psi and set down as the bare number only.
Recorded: 50
